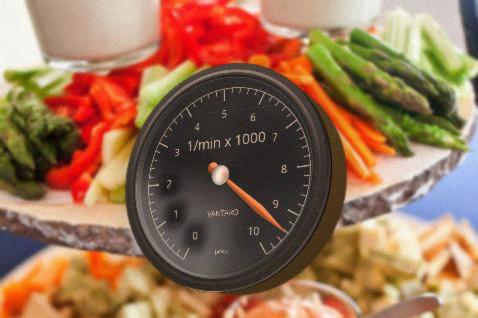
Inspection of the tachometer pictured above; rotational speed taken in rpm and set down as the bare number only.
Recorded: 9400
